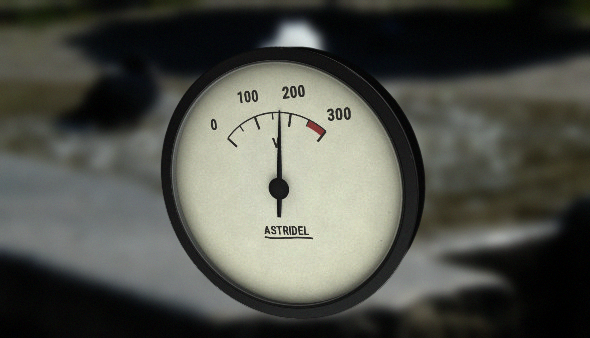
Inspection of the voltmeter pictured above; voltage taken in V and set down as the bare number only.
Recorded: 175
